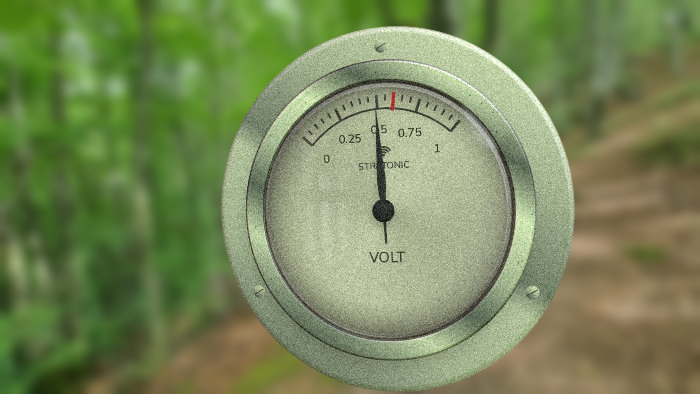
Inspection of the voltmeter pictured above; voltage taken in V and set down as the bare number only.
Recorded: 0.5
